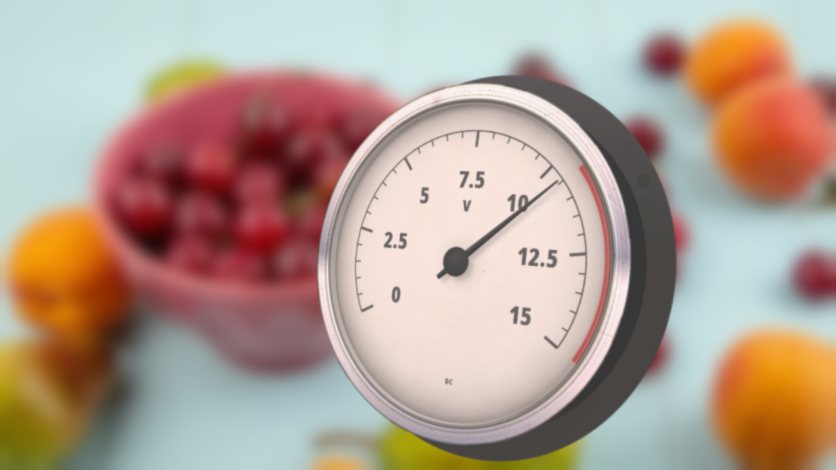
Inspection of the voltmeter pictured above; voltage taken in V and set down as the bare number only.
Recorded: 10.5
